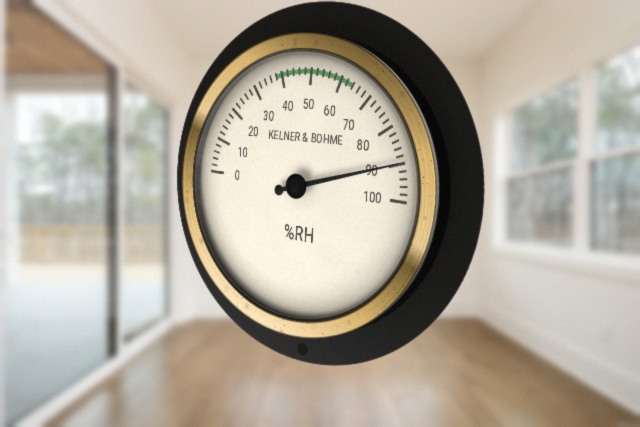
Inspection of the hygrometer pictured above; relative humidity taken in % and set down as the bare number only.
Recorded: 90
